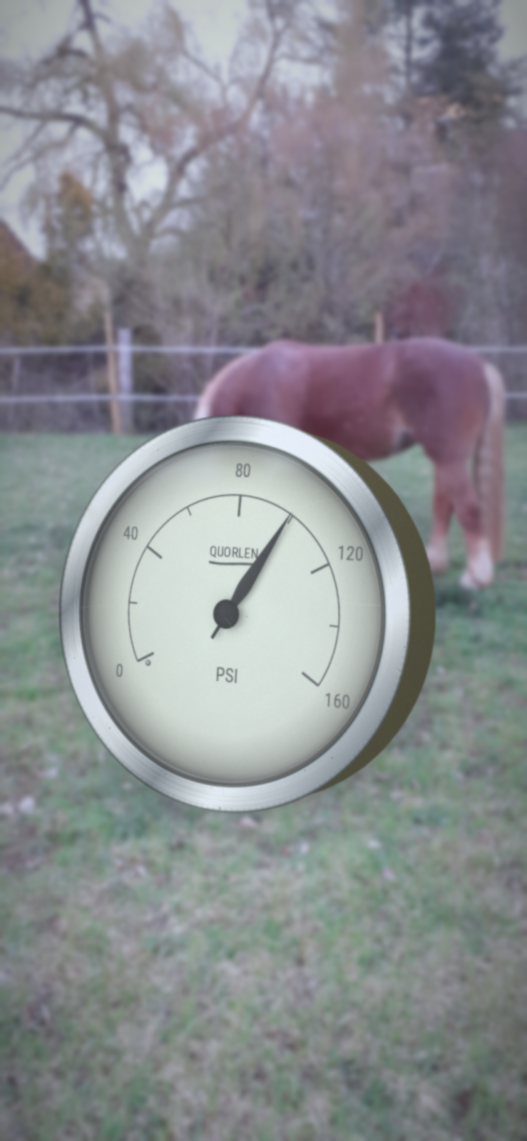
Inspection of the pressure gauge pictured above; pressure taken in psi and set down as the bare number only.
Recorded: 100
